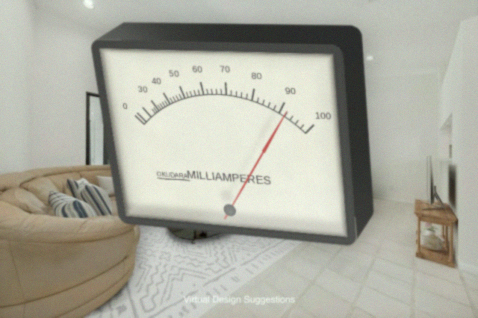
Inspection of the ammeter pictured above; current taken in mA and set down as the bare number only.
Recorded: 92
